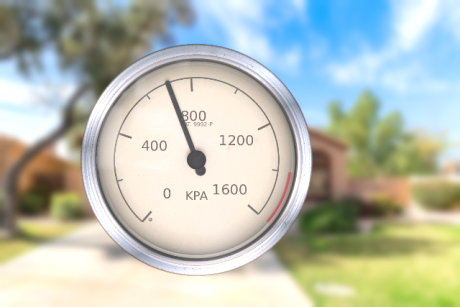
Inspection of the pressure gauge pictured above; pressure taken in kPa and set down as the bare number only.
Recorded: 700
